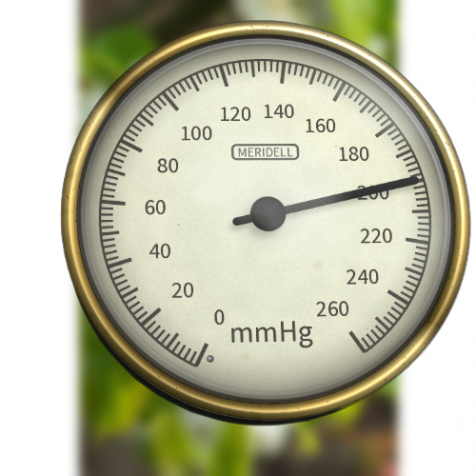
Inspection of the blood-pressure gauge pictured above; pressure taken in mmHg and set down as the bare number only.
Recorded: 200
